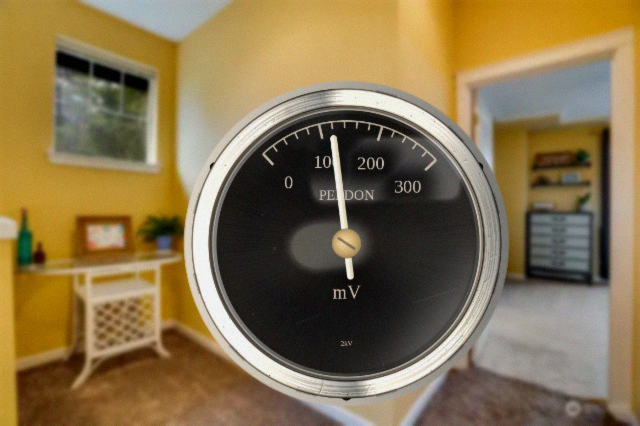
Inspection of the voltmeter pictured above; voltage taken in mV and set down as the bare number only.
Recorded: 120
